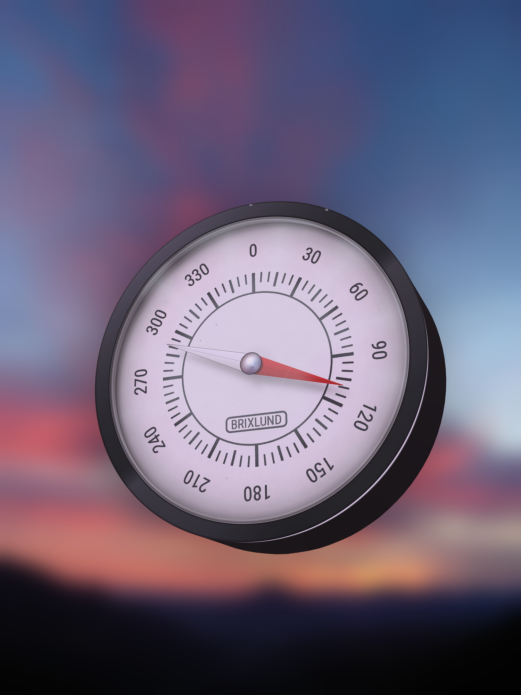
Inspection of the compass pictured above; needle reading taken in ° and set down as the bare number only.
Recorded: 110
